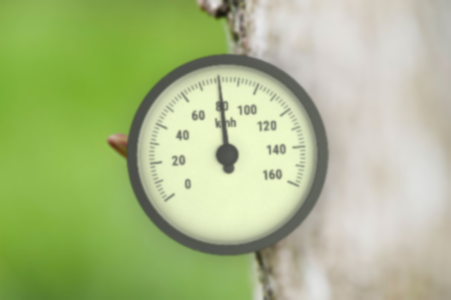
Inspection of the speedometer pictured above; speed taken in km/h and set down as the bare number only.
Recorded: 80
